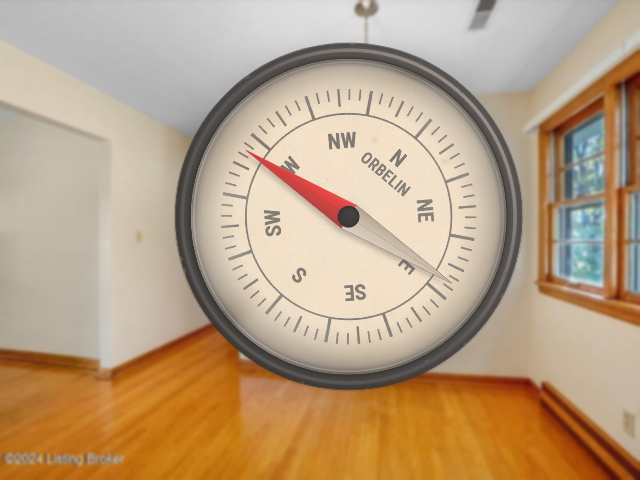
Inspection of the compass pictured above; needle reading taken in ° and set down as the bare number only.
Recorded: 262.5
